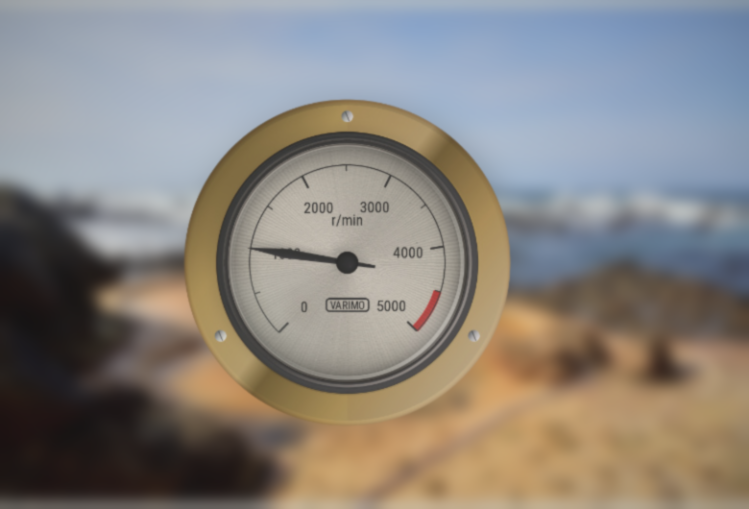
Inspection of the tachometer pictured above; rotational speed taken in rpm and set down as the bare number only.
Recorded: 1000
